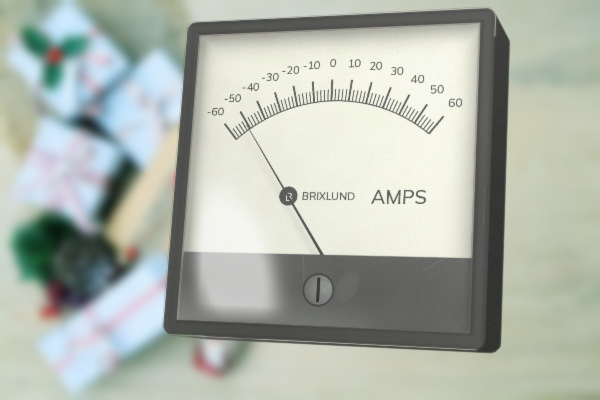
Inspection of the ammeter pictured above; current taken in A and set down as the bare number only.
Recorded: -50
